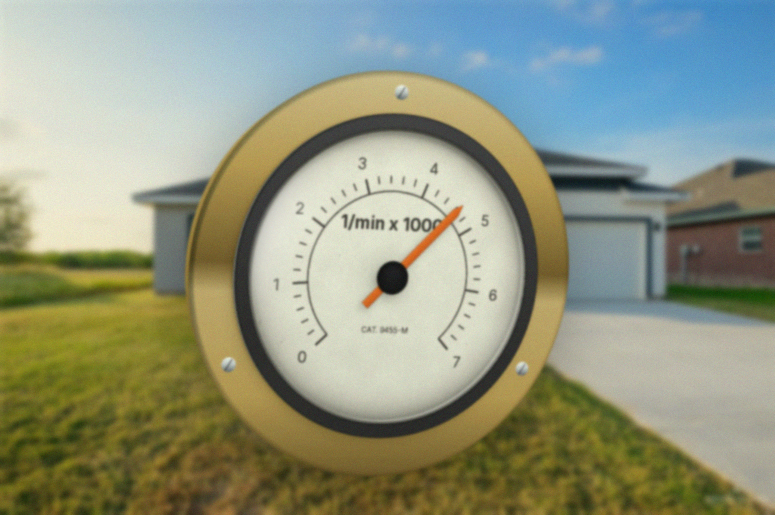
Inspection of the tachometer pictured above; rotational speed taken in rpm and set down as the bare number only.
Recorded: 4600
